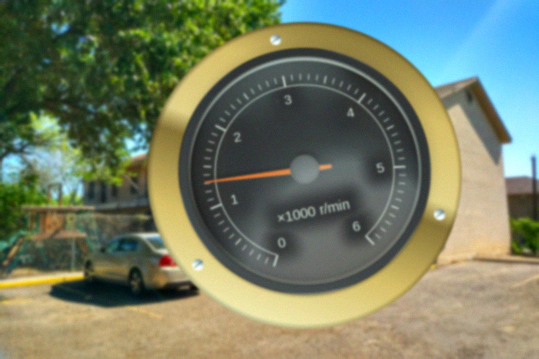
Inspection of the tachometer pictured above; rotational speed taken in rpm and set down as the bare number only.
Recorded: 1300
